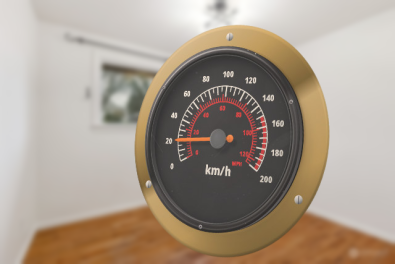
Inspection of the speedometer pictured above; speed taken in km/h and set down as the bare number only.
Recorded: 20
